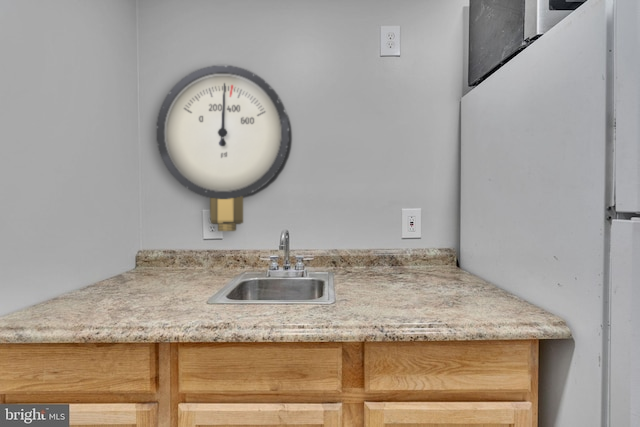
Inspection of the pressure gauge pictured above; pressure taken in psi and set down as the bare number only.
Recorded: 300
